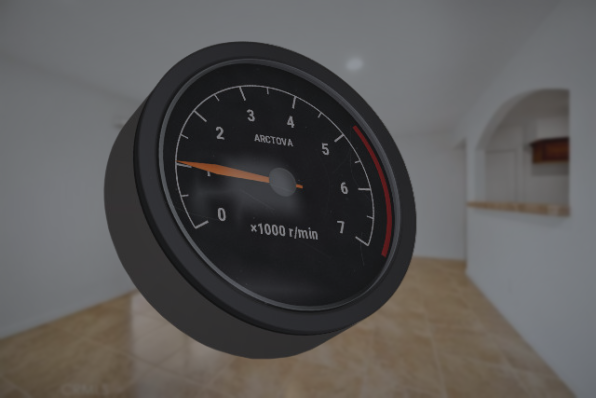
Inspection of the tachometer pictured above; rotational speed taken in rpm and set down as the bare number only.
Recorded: 1000
